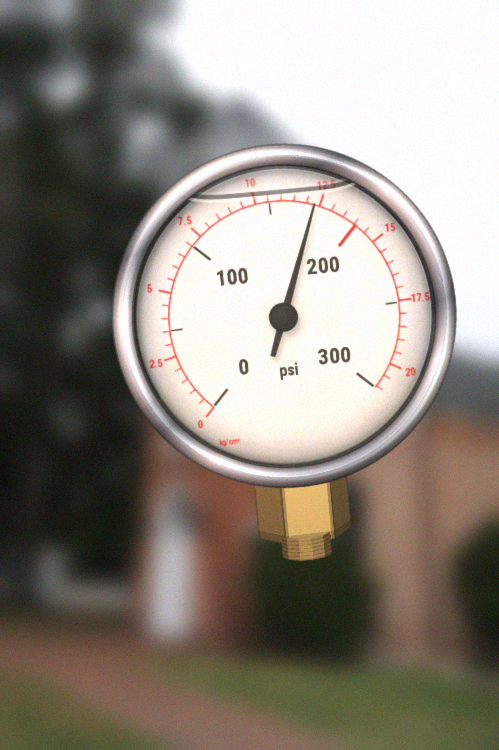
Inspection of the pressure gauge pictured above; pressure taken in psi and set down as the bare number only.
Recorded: 175
